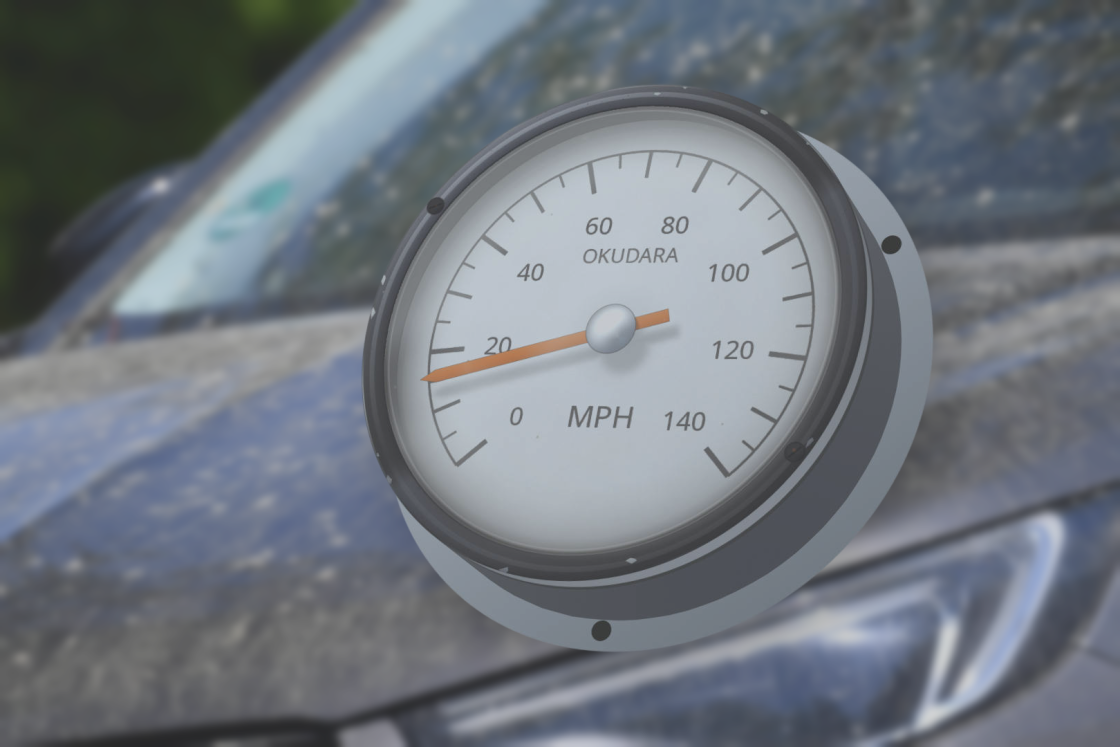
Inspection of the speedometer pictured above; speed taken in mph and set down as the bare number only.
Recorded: 15
